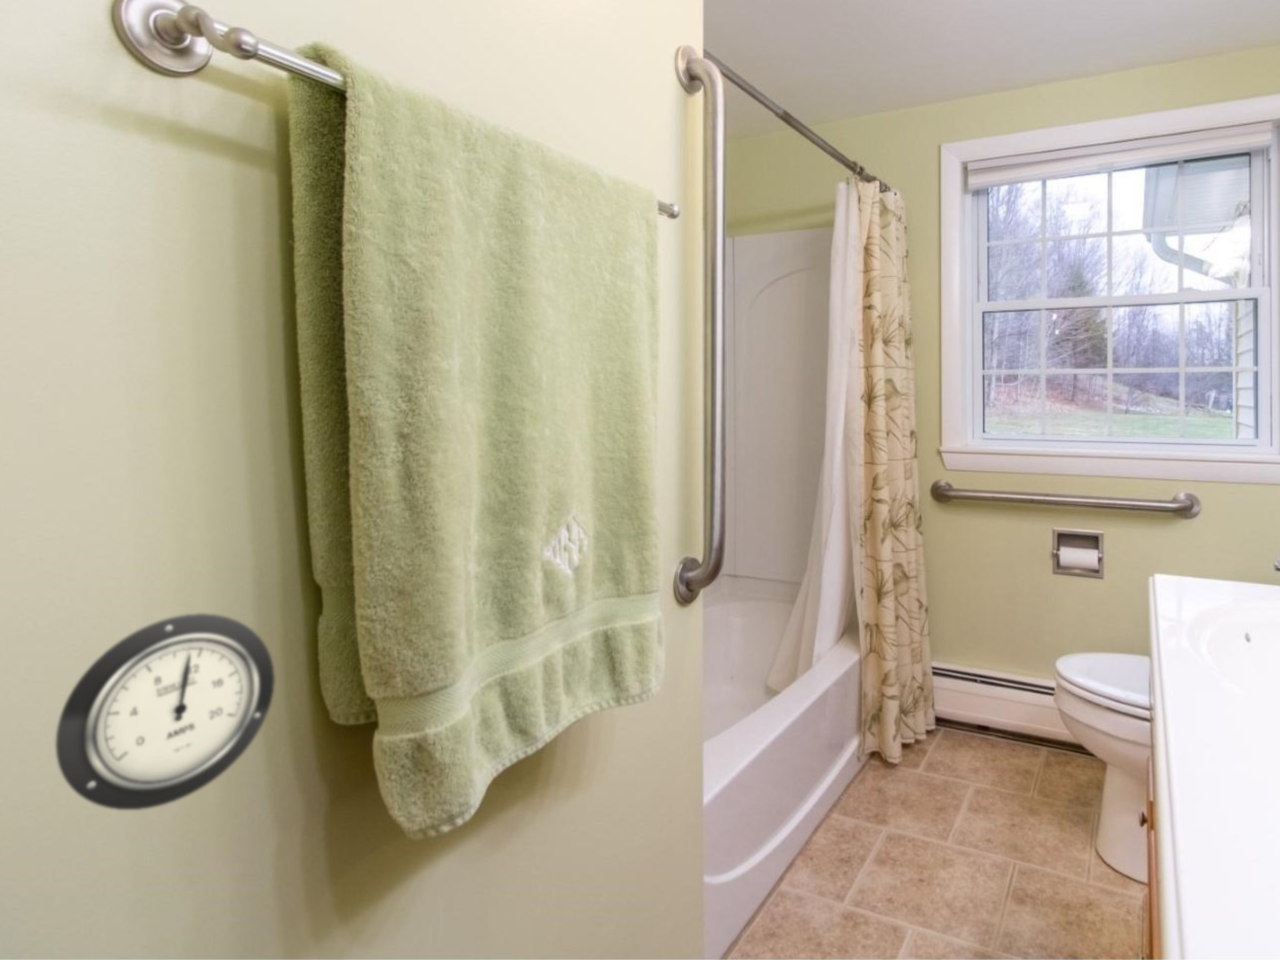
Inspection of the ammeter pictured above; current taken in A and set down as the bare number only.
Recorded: 11
